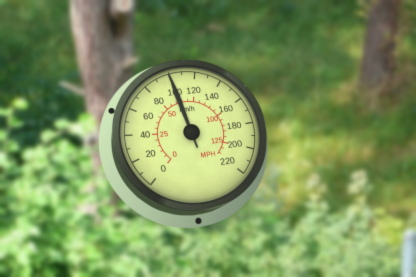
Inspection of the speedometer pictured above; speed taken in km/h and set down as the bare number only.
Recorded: 100
